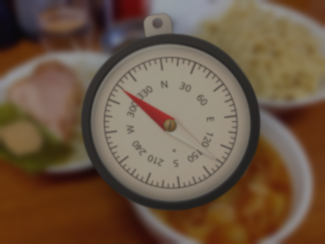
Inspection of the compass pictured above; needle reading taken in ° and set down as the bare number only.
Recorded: 315
